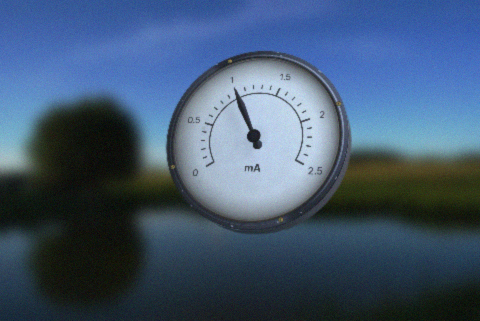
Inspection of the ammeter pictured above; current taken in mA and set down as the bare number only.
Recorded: 1
